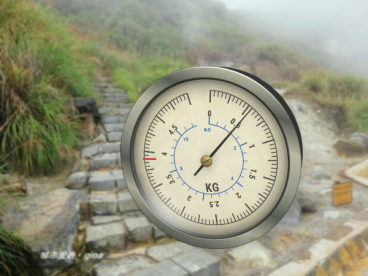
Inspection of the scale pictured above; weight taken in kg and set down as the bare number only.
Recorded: 0.55
